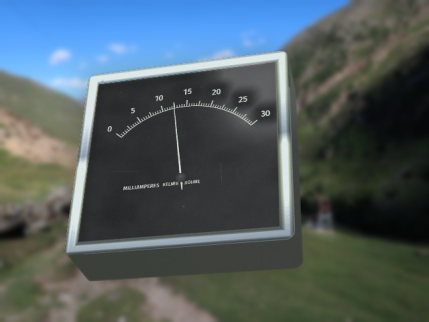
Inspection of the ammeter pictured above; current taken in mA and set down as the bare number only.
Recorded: 12.5
